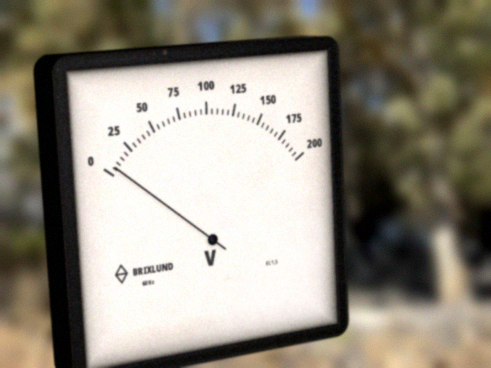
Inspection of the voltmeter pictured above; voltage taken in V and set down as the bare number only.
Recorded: 5
